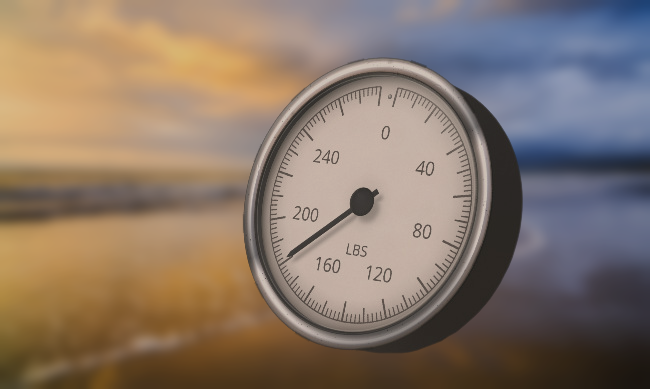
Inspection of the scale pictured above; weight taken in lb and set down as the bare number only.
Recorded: 180
